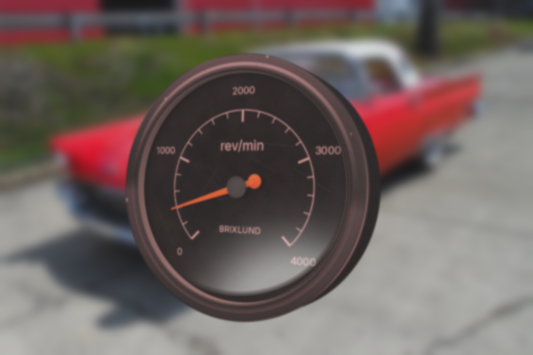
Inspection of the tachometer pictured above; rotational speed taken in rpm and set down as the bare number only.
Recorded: 400
